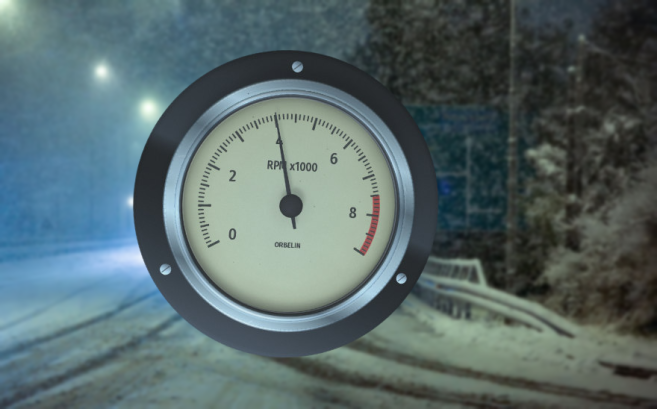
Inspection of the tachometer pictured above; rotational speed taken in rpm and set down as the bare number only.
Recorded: 4000
